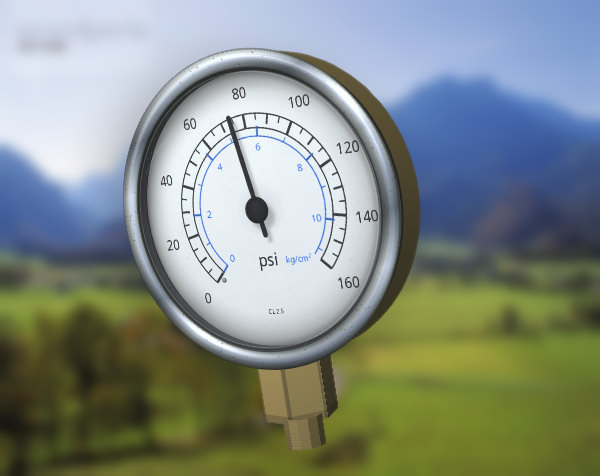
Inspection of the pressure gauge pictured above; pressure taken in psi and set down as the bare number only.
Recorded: 75
